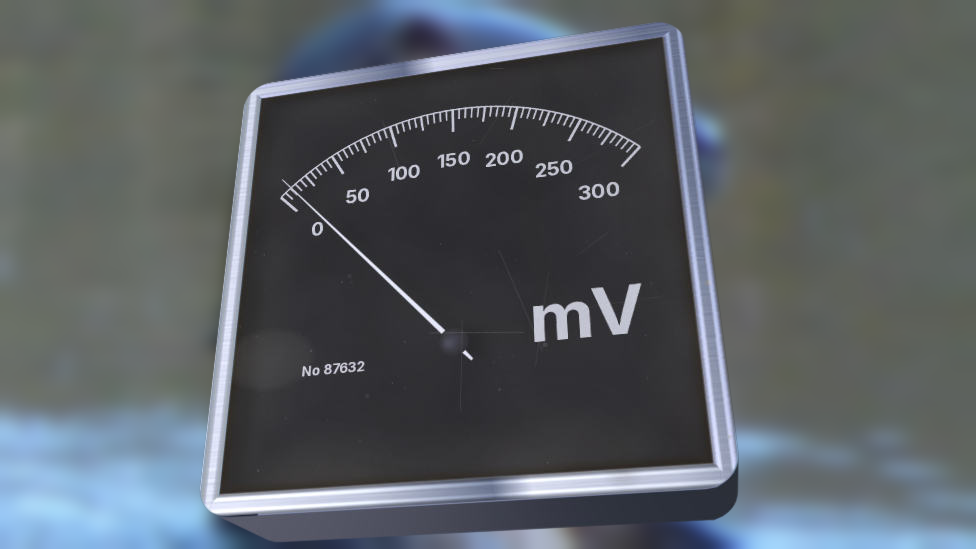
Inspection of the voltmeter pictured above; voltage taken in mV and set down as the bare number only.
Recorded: 10
